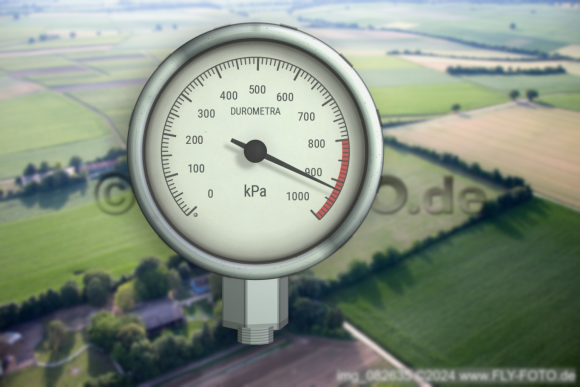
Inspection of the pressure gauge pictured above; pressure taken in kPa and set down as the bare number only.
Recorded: 920
